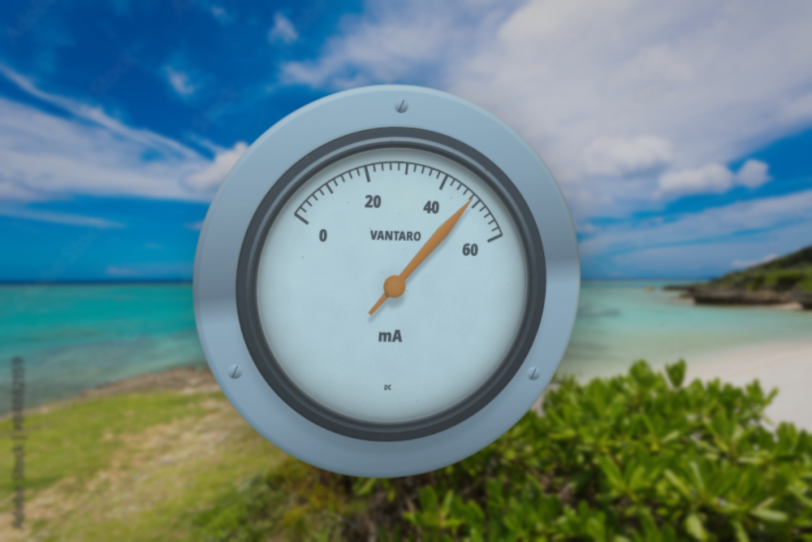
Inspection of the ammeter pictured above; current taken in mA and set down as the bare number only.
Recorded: 48
